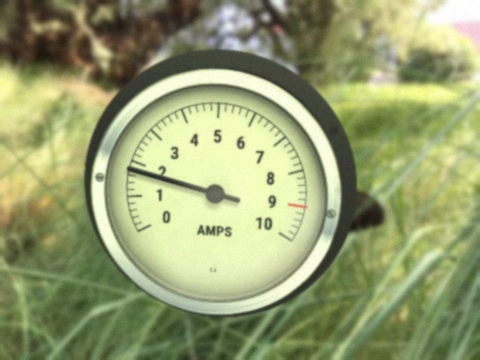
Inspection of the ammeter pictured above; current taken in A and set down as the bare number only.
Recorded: 1.8
